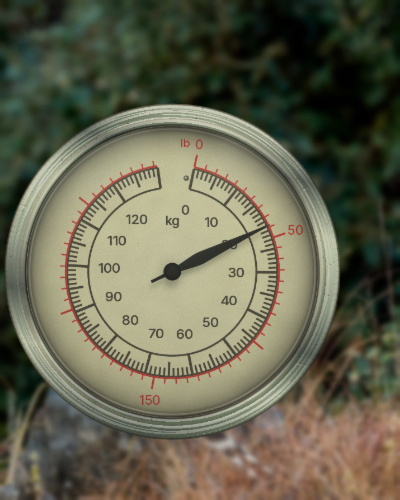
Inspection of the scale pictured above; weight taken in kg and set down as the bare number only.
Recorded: 20
